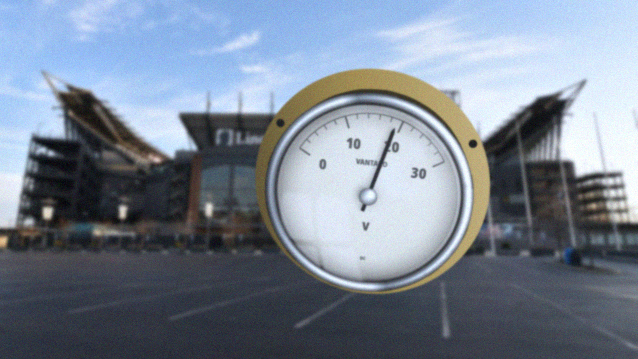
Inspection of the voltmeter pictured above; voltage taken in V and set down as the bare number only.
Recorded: 19
